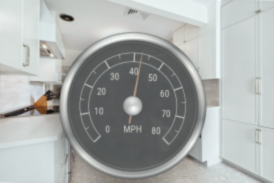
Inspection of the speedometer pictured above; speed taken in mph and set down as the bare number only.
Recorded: 42.5
